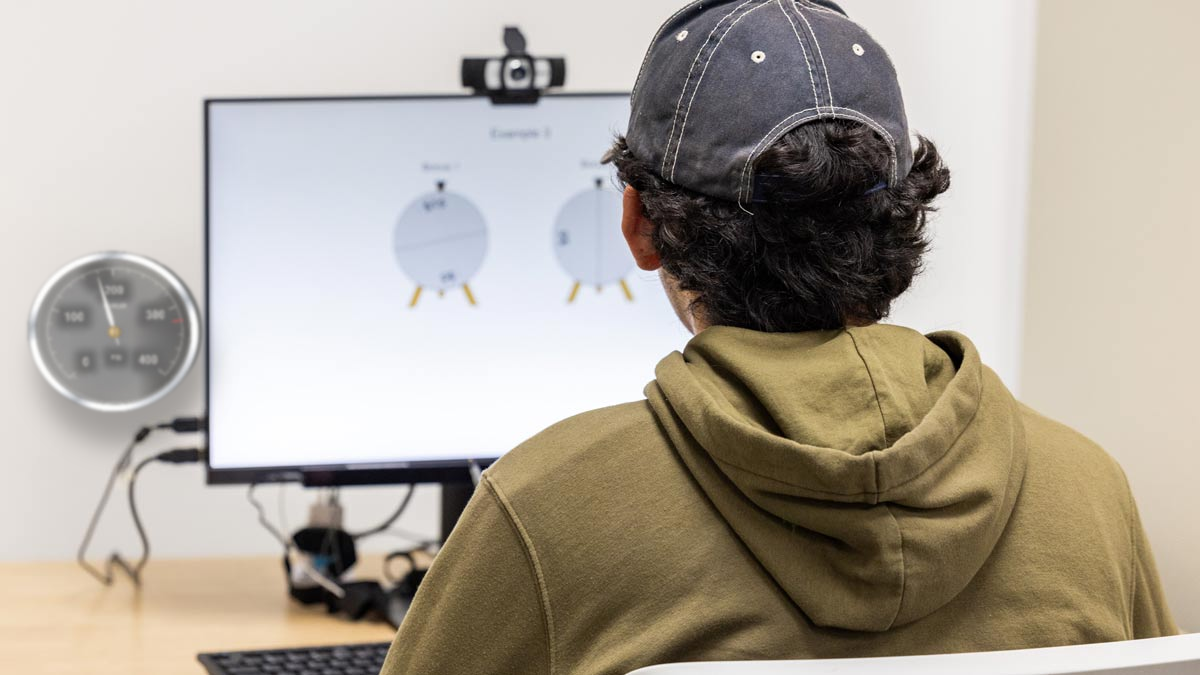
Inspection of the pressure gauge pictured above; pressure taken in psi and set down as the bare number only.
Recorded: 180
